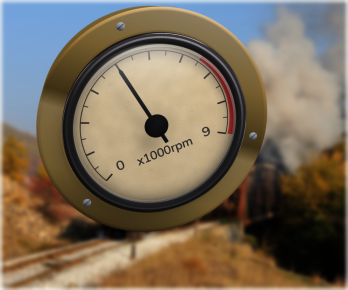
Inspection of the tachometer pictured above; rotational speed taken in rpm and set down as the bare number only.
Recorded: 4000
